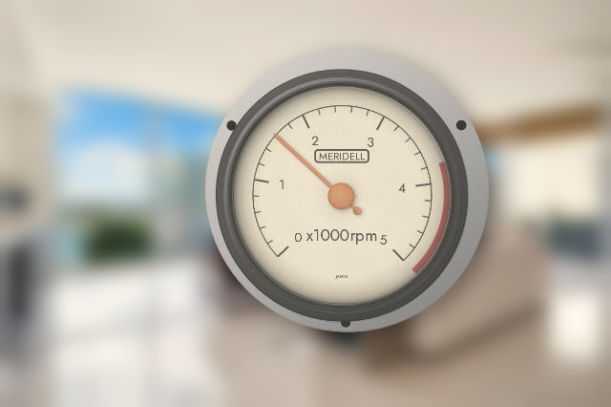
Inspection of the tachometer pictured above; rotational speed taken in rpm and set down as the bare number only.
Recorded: 1600
